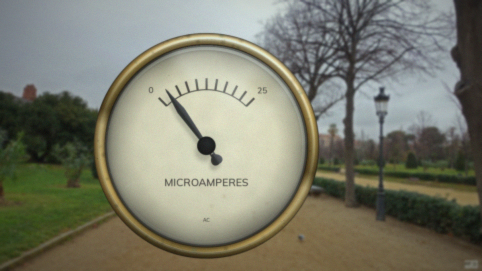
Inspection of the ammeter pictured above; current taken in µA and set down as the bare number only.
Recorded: 2.5
